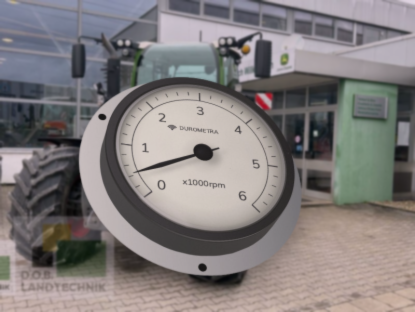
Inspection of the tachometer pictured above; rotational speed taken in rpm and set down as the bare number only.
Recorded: 400
